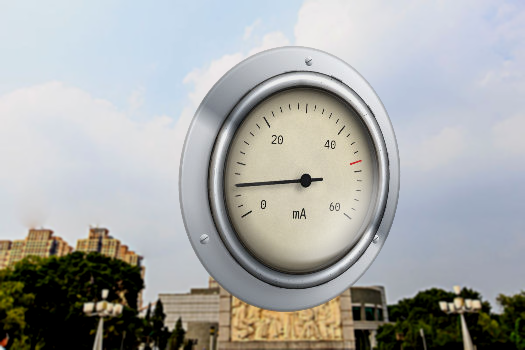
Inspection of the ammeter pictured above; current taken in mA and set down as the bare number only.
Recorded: 6
